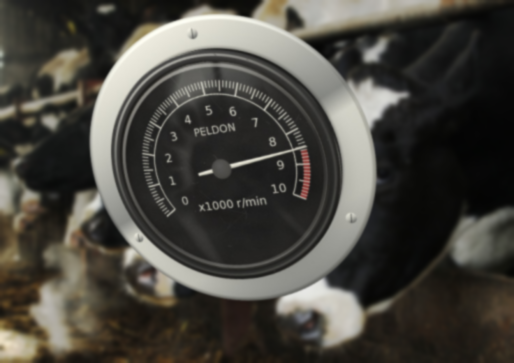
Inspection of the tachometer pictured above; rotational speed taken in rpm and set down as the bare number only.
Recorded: 8500
